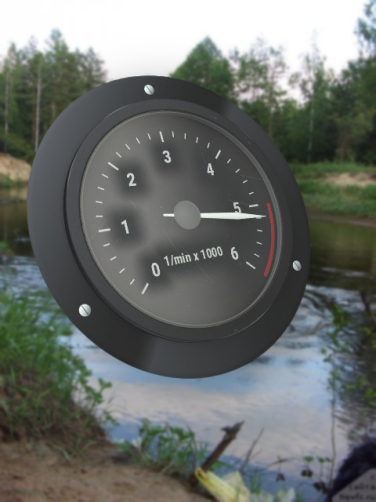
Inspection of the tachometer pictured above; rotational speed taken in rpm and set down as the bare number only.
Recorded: 5200
